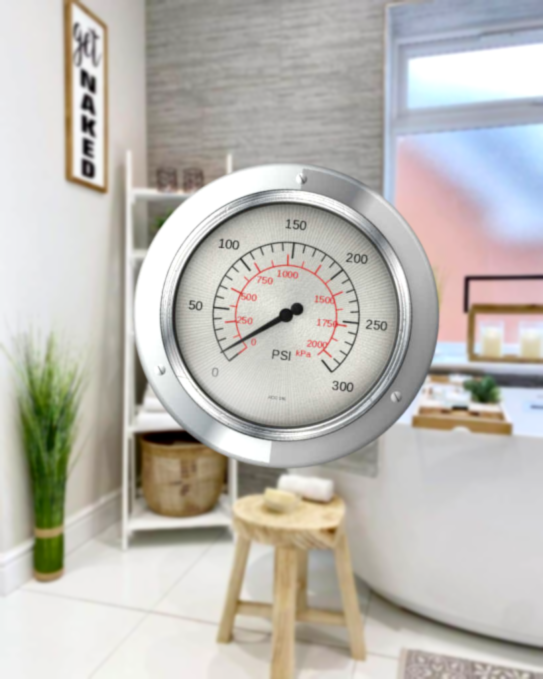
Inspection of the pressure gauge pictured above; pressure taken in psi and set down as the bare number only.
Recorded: 10
